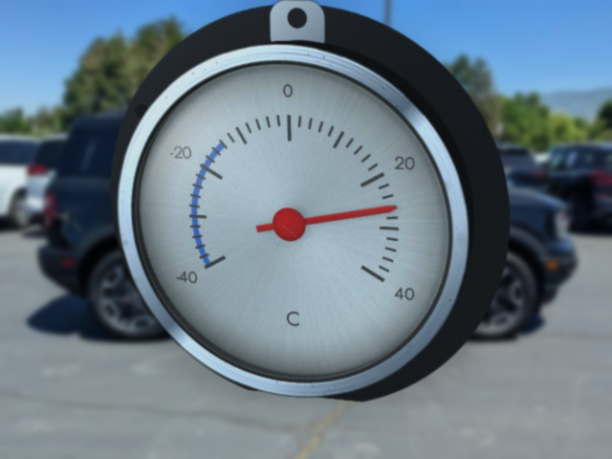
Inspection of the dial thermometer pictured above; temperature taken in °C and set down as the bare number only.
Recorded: 26
